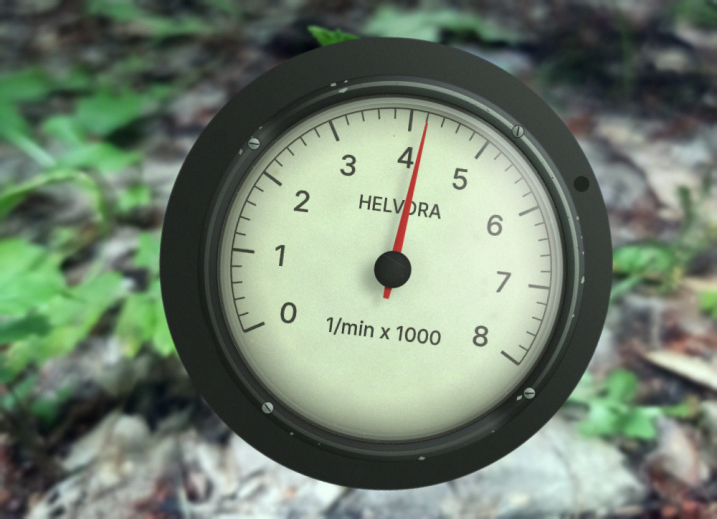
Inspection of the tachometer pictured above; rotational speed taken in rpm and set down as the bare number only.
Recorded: 4200
